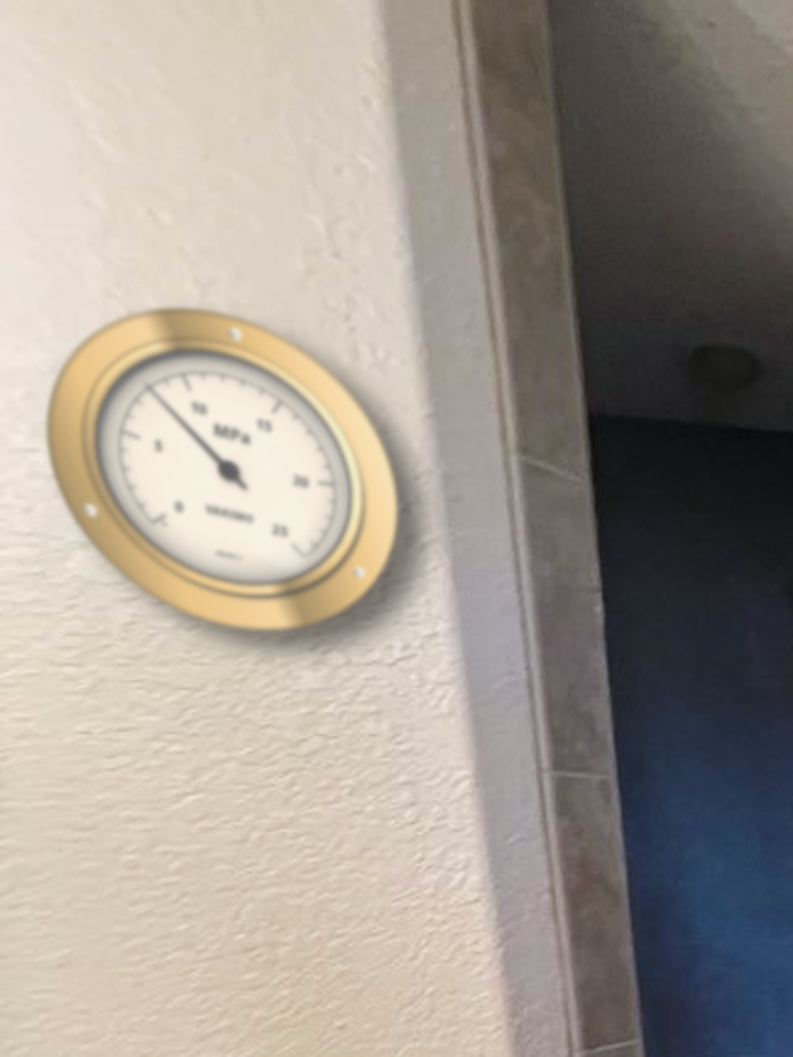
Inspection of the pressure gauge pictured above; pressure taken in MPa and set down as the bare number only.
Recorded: 8
